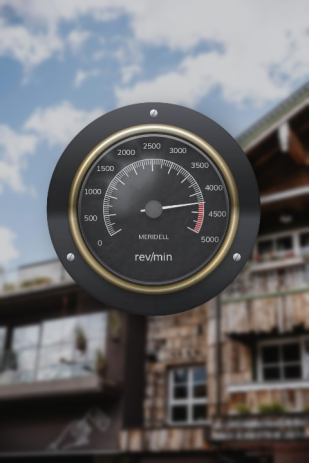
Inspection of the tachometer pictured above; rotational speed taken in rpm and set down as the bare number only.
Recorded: 4250
